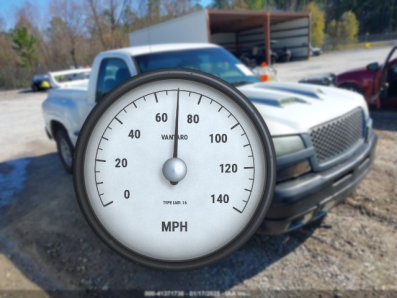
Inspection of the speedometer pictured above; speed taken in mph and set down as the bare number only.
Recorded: 70
